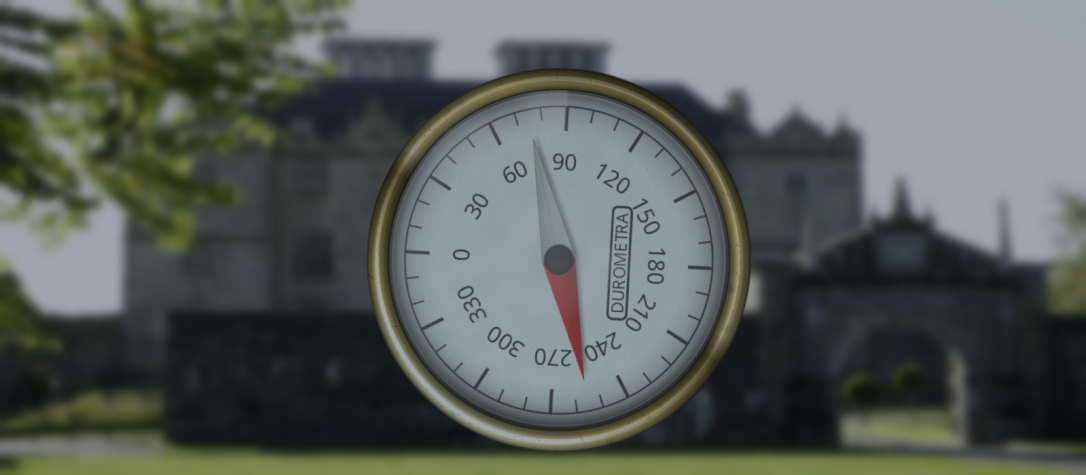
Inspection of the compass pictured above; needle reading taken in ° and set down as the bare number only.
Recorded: 255
